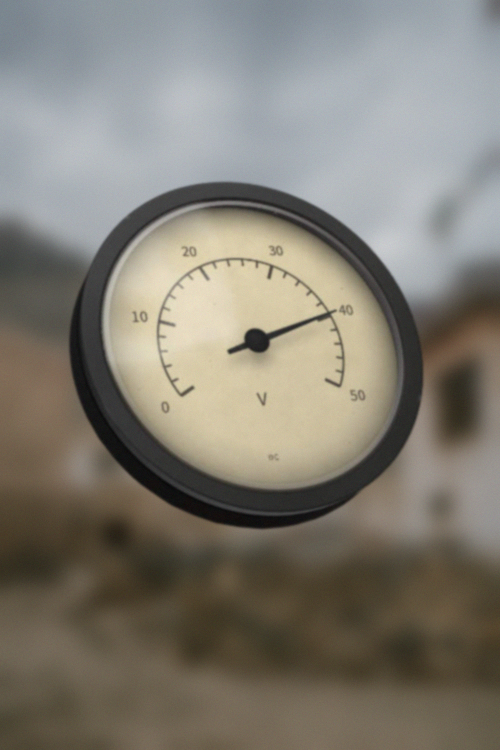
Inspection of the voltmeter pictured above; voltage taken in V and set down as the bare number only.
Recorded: 40
